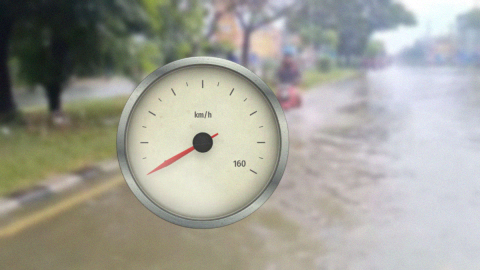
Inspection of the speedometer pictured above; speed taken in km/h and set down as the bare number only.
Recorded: 0
